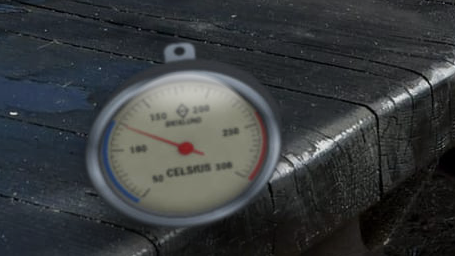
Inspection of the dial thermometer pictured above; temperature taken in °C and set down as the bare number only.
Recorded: 125
